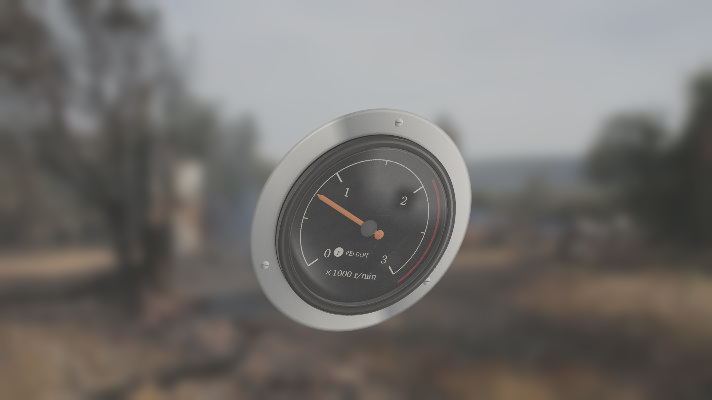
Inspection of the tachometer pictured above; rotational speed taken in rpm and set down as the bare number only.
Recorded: 750
